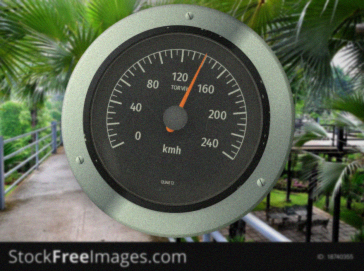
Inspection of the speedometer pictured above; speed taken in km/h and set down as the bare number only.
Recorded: 140
